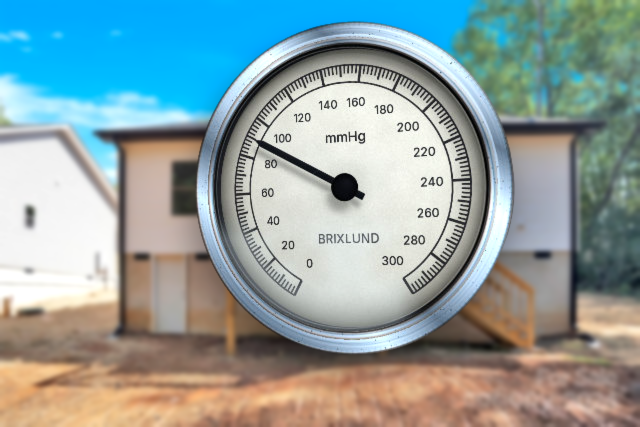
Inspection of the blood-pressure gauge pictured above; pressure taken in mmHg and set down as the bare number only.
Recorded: 90
